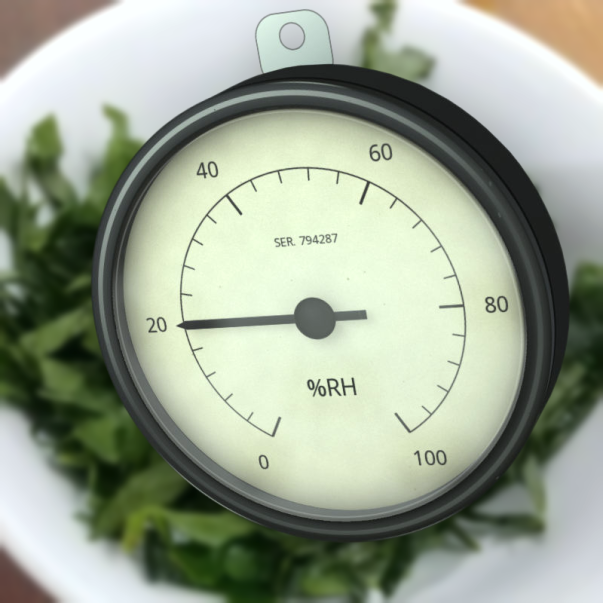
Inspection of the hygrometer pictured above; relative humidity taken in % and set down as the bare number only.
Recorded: 20
